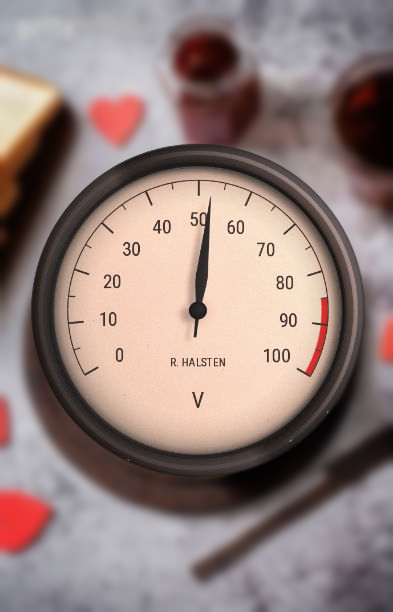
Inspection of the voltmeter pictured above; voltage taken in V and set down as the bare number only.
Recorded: 52.5
